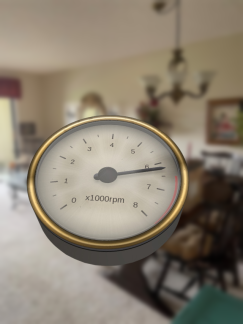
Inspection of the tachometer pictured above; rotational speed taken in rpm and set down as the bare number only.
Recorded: 6250
